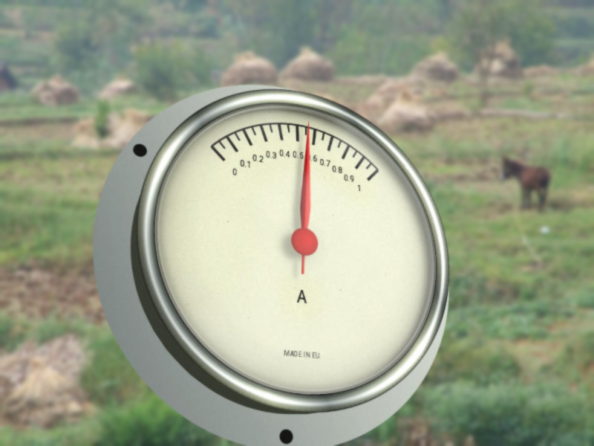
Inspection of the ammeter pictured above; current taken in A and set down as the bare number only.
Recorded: 0.55
